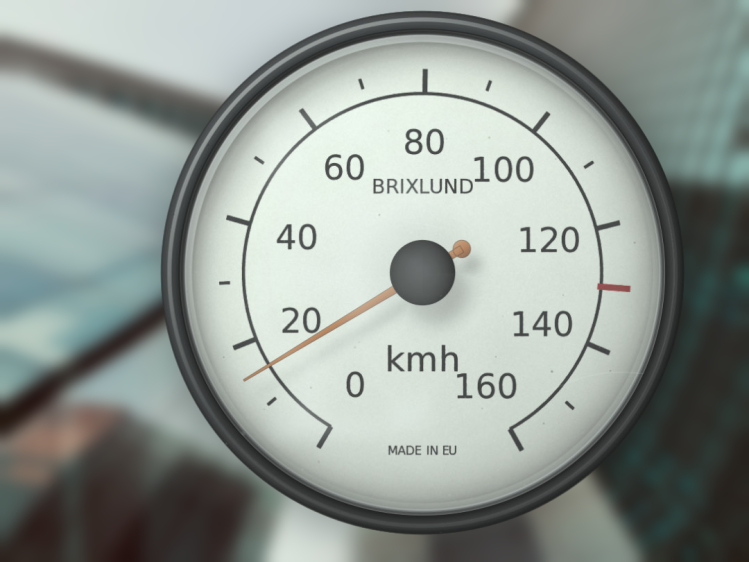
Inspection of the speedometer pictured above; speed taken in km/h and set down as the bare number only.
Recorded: 15
